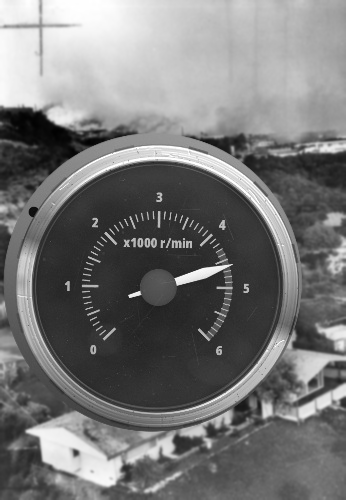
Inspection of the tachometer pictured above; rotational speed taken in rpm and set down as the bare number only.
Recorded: 4600
